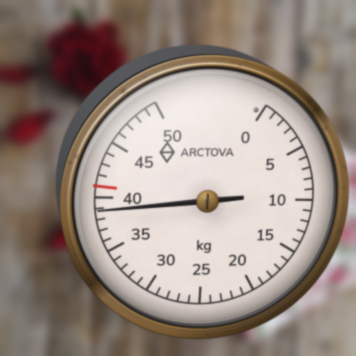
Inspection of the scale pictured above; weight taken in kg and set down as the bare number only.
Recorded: 39
